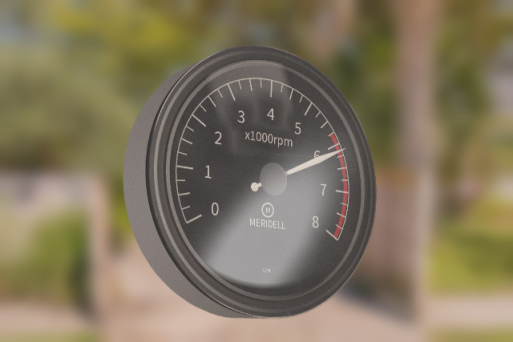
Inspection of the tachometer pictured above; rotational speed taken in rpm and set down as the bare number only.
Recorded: 6125
